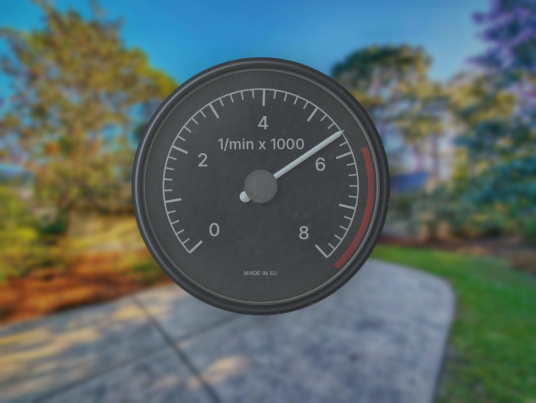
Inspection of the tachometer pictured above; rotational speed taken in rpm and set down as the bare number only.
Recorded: 5600
